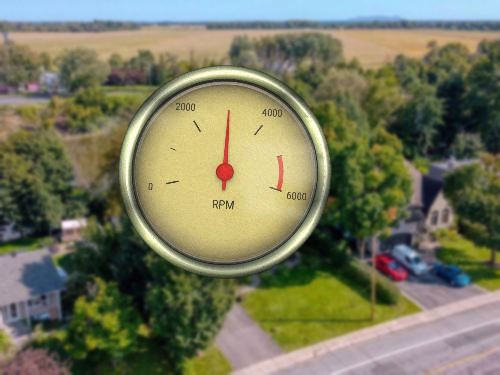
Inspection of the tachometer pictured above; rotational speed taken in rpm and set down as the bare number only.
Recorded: 3000
